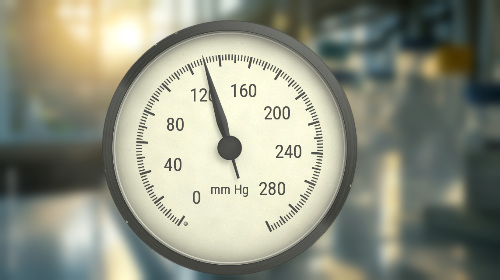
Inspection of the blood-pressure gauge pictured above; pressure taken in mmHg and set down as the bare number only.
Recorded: 130
